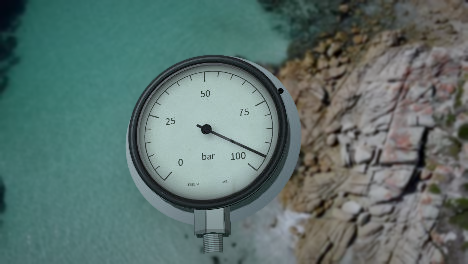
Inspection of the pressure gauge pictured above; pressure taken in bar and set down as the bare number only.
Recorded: 95
